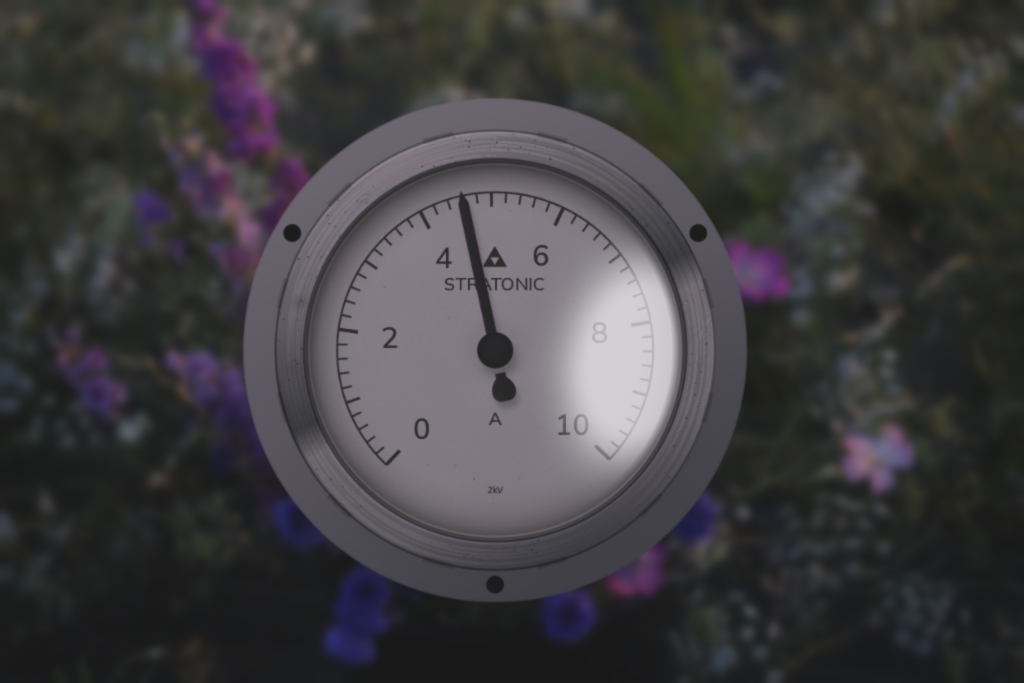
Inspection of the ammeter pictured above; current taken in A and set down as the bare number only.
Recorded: 4.6
